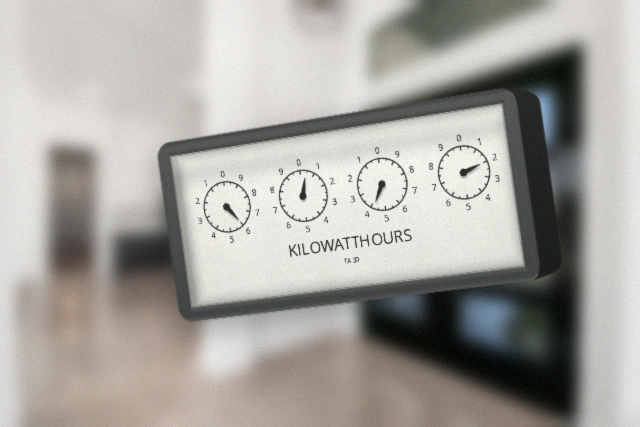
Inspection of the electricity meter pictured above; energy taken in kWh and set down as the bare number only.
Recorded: 6042
